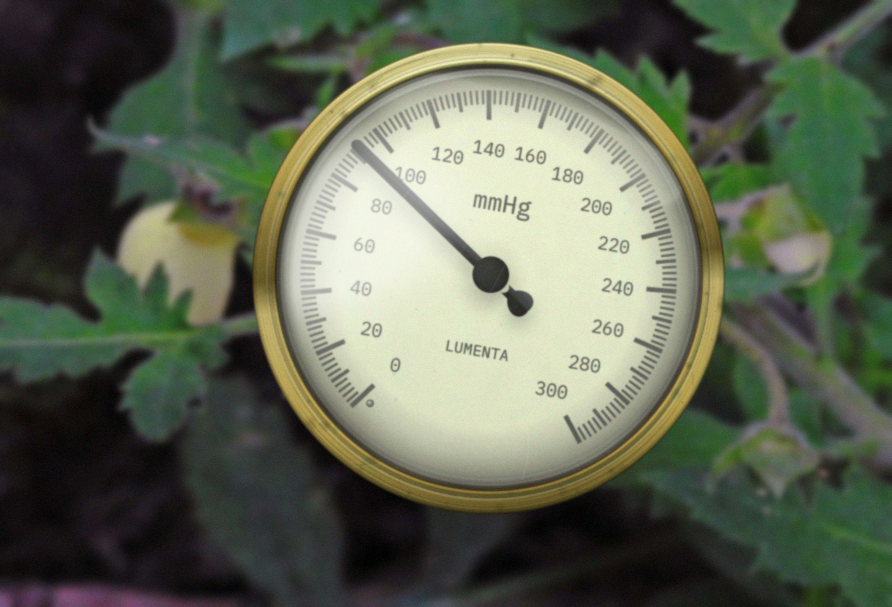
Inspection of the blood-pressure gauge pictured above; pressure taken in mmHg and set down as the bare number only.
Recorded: 92
